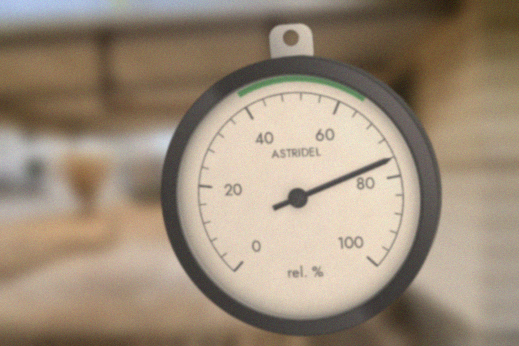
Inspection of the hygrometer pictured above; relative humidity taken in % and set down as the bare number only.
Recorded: 76
